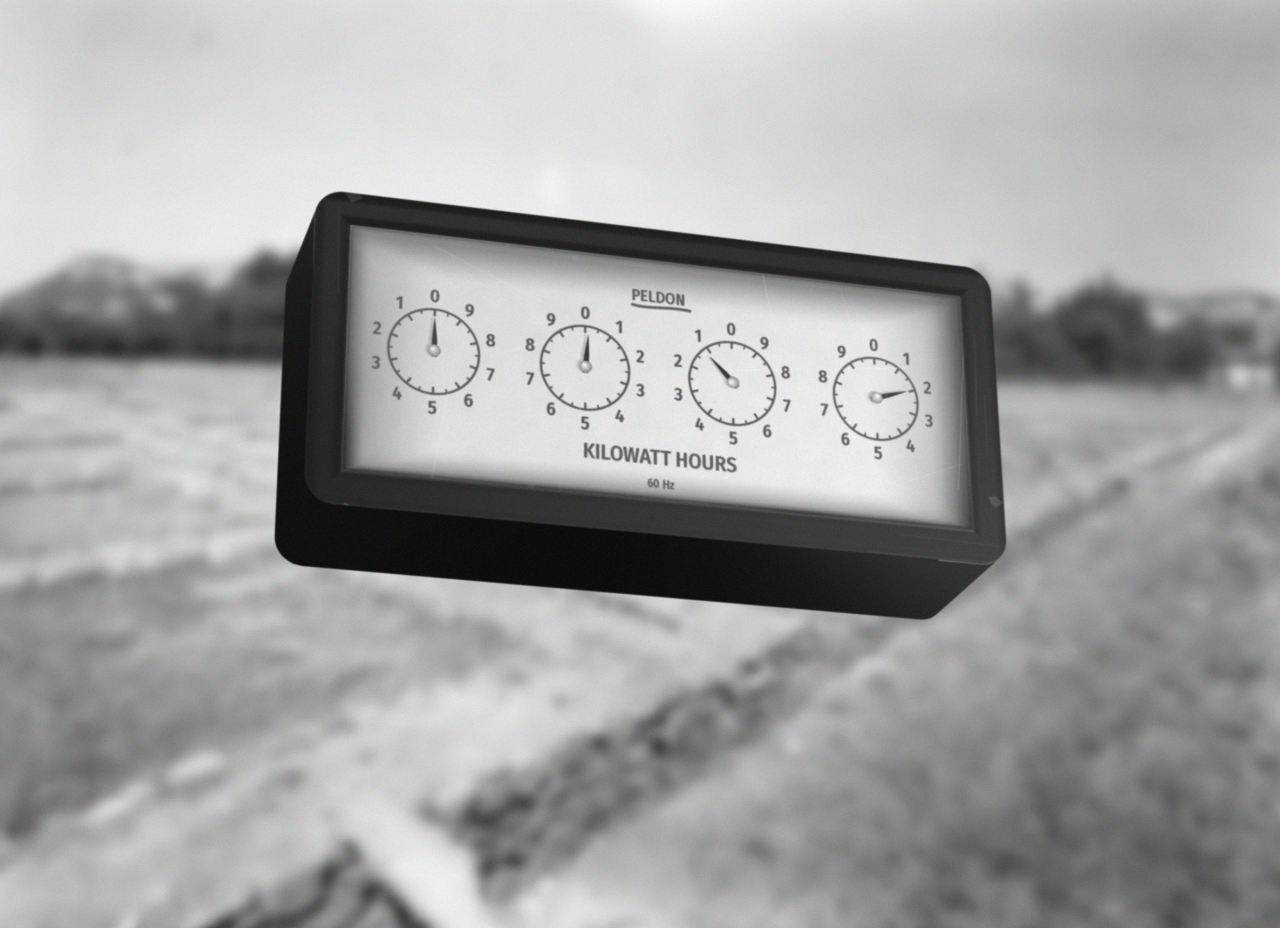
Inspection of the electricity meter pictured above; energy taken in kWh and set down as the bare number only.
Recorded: 12
